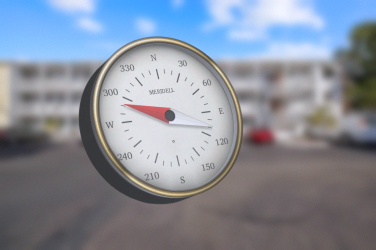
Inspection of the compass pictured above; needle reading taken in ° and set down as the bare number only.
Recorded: 290
